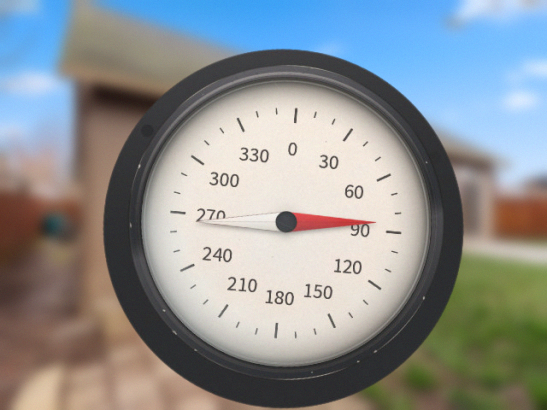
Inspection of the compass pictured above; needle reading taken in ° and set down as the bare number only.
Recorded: 85
